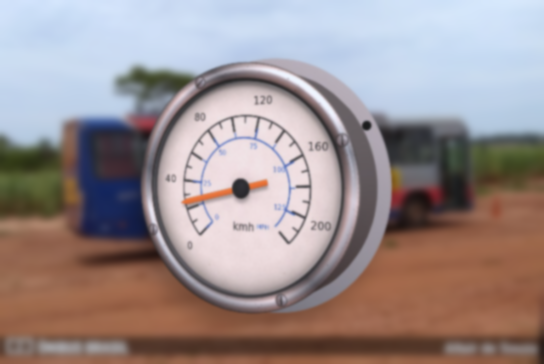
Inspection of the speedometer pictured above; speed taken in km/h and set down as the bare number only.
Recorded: 25
